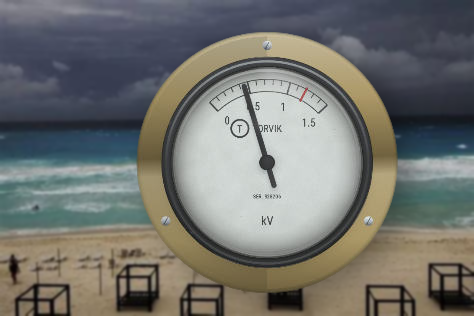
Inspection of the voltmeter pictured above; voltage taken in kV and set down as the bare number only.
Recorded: 0.45
